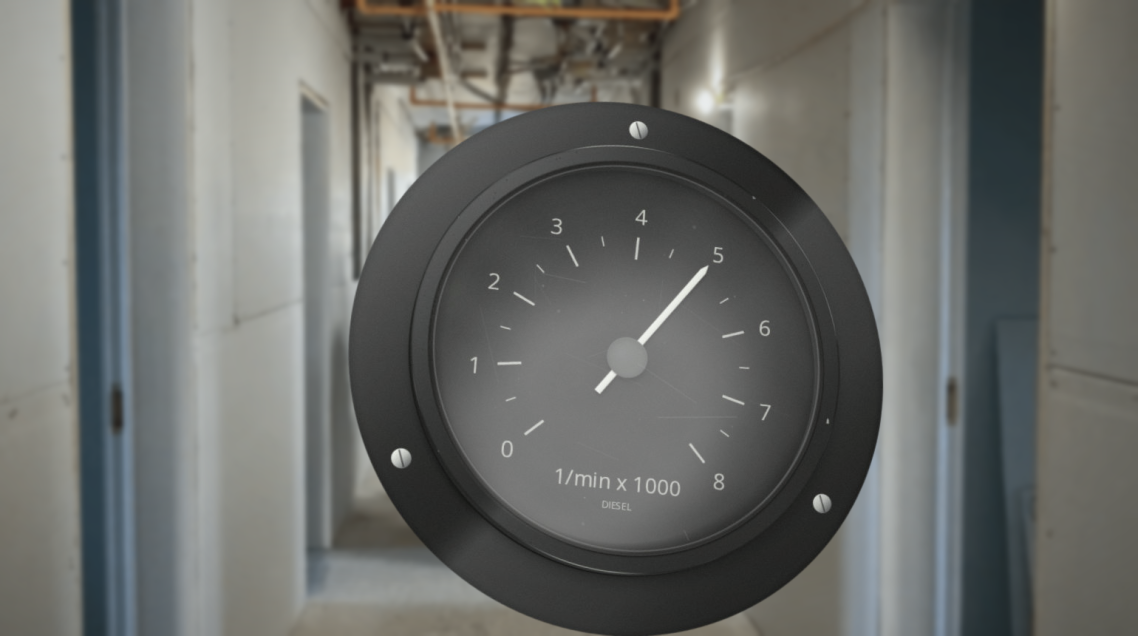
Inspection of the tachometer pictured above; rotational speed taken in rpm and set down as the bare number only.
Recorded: 5000
